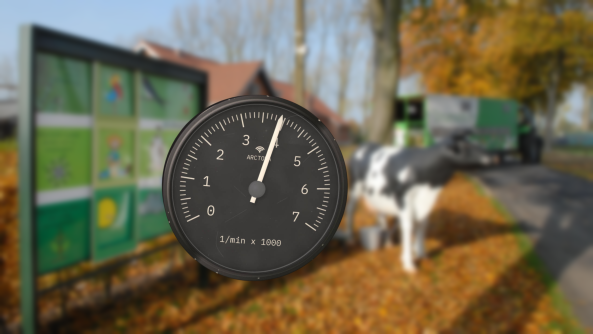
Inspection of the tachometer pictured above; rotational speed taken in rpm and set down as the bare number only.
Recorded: 3900
